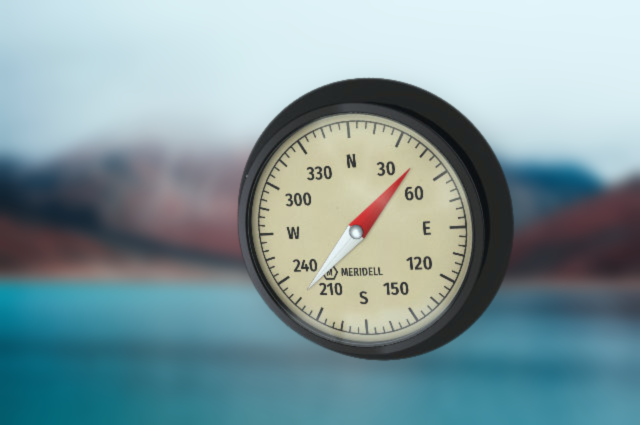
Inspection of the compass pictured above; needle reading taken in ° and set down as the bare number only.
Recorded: 45
